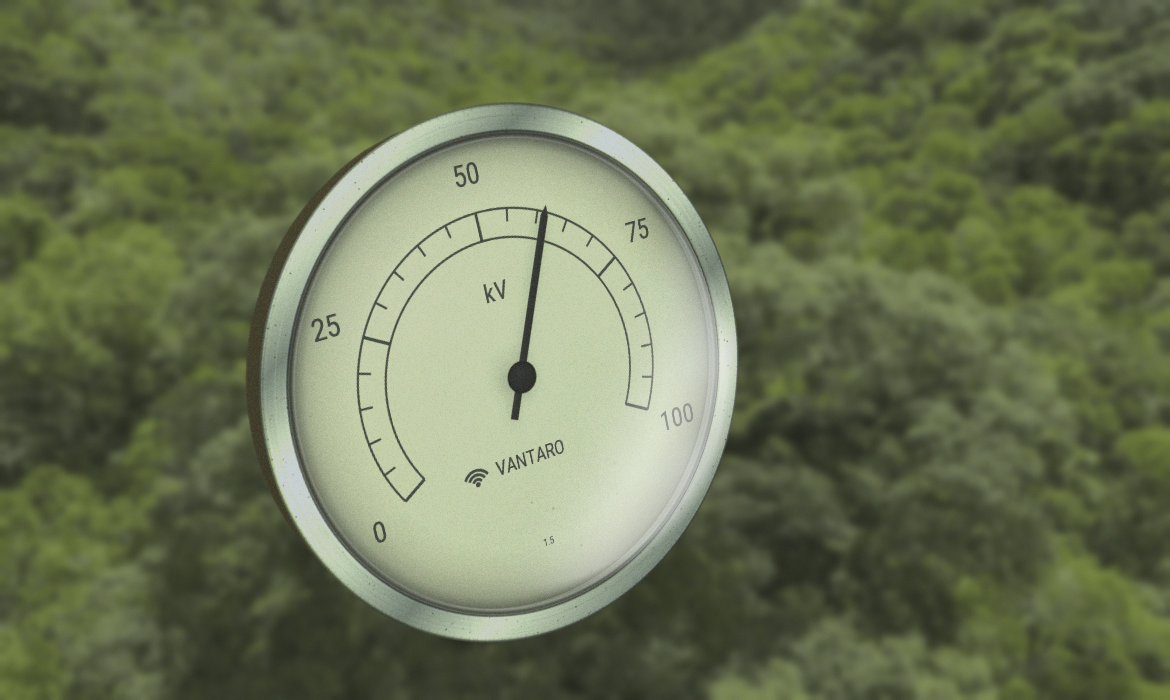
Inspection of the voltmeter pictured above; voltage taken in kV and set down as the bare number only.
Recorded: 60
